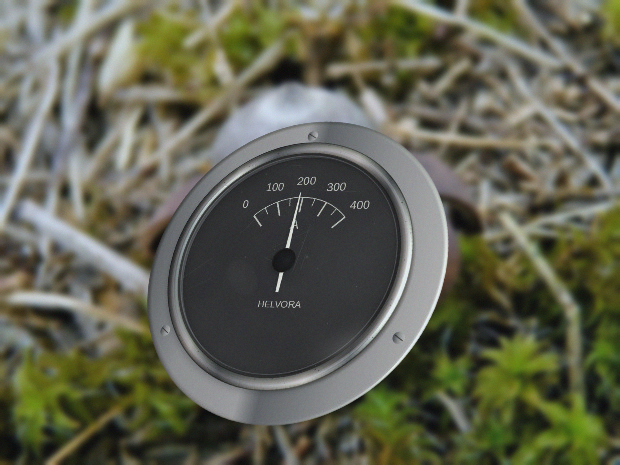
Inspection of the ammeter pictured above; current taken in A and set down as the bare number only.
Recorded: 200
